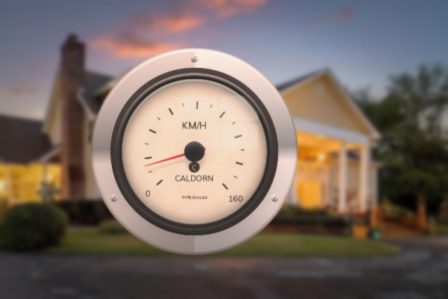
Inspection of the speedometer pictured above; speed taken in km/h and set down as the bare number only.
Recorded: 15
